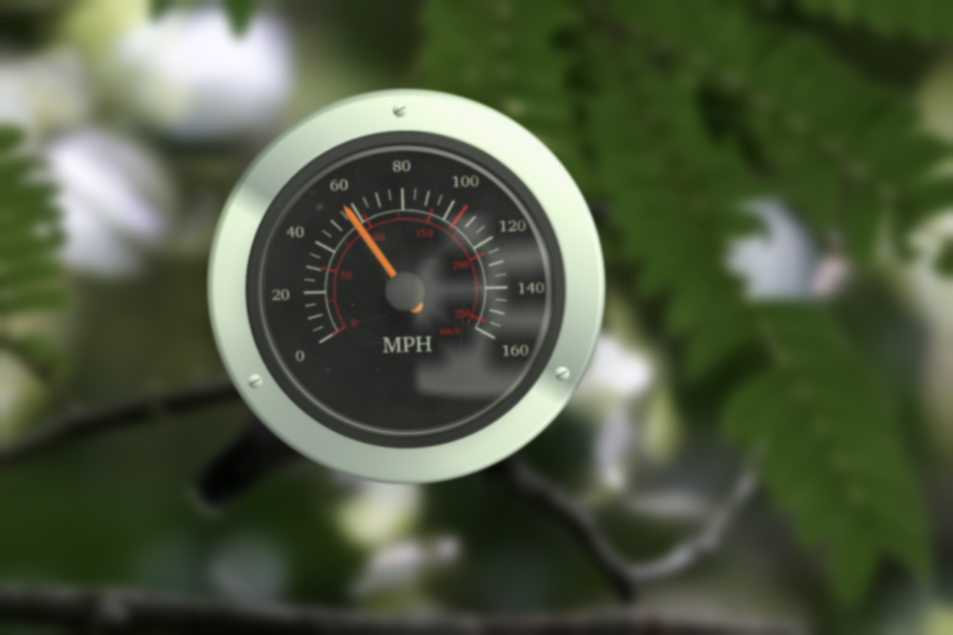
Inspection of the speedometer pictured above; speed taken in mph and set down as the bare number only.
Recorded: 57.5
